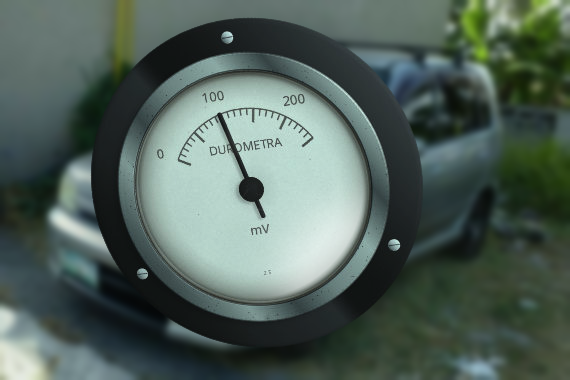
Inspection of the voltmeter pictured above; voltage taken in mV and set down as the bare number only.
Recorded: 100
